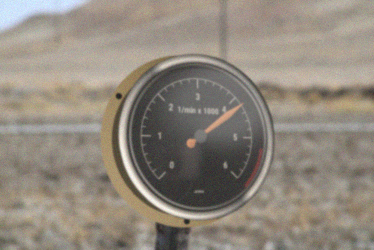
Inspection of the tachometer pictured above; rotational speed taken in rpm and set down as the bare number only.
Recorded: 4200
